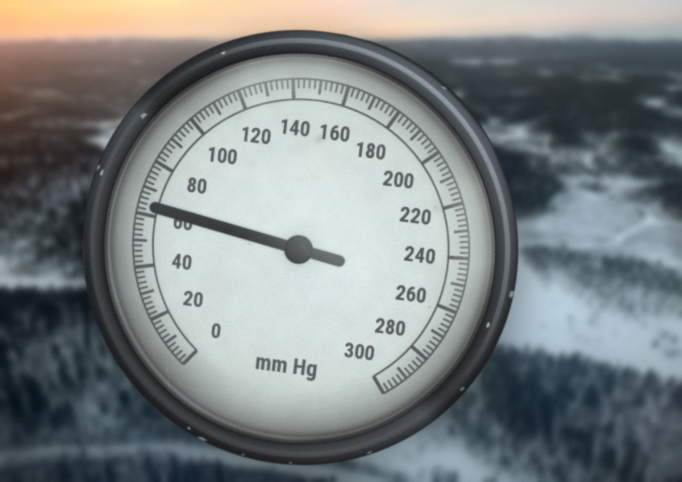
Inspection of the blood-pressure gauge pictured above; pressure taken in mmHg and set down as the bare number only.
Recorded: 64
